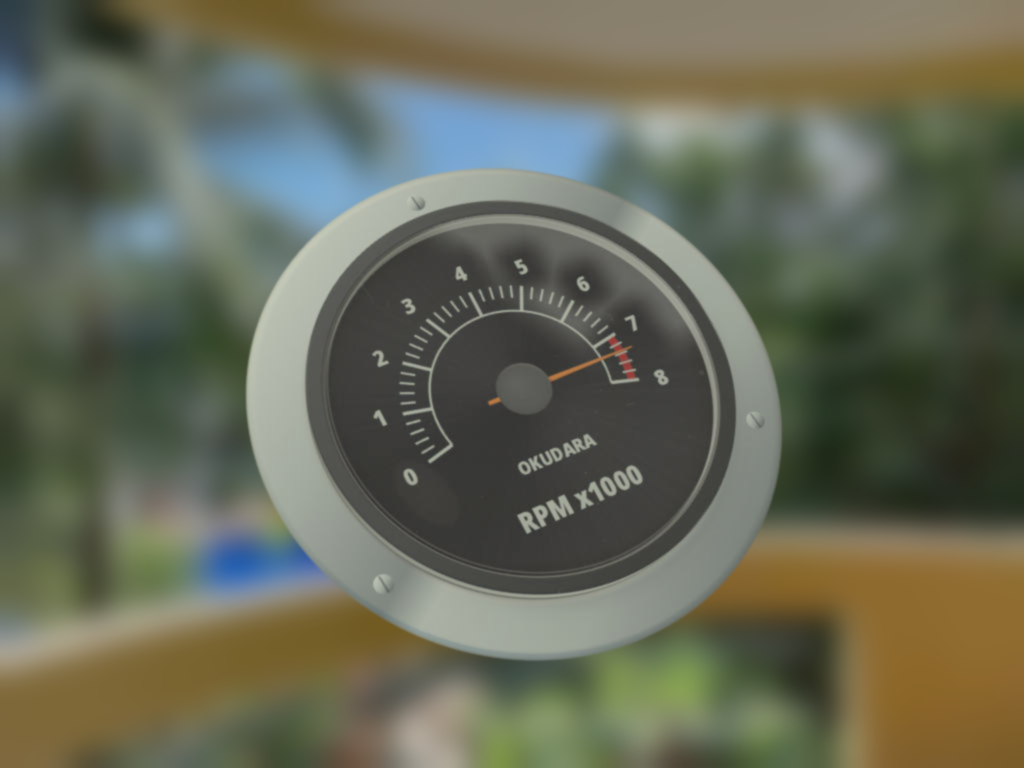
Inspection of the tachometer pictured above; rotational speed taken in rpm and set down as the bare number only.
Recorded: 7400
